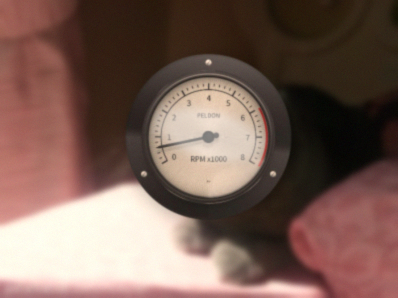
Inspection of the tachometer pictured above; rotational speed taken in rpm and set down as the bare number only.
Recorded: 600
